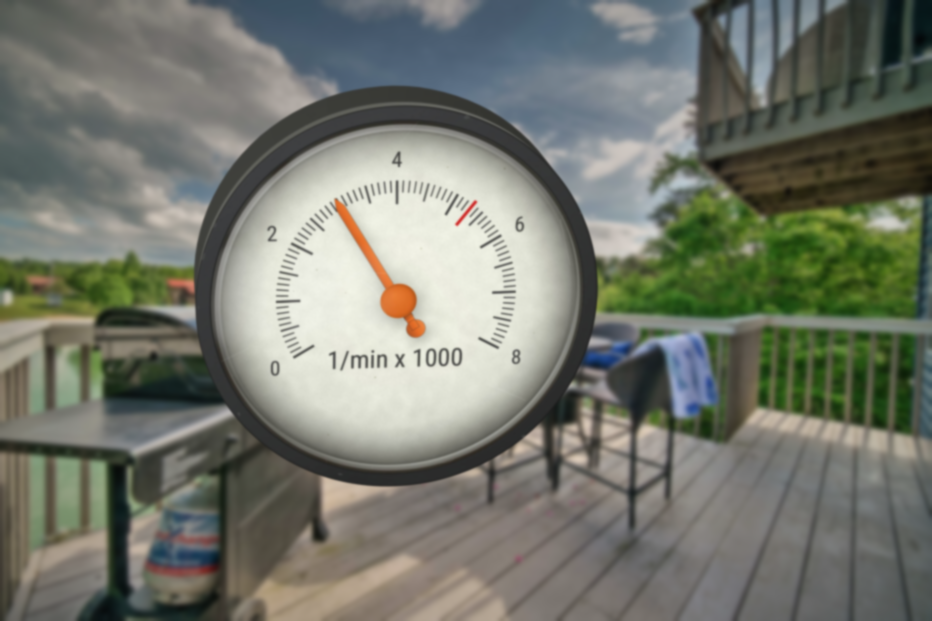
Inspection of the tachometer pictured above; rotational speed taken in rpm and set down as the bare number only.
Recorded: 3000
